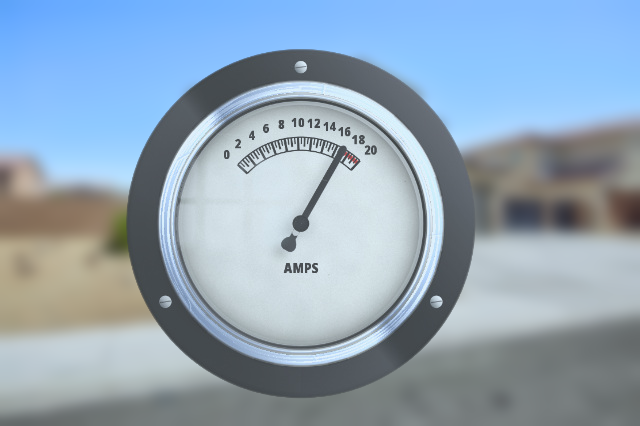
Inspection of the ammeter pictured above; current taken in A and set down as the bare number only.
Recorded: 17
